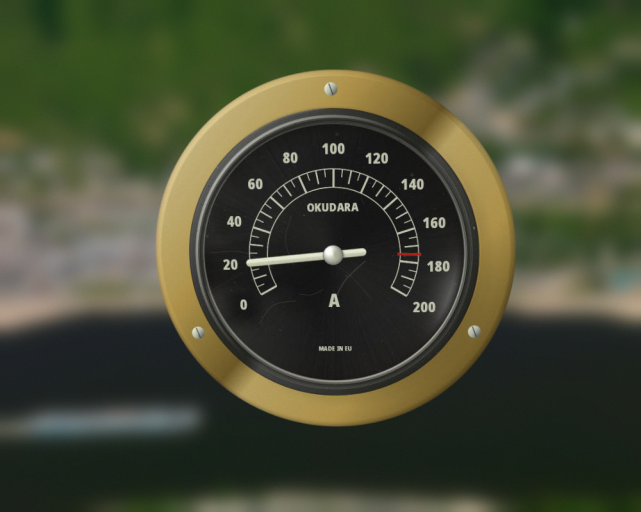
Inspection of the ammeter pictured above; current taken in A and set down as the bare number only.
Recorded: 20
